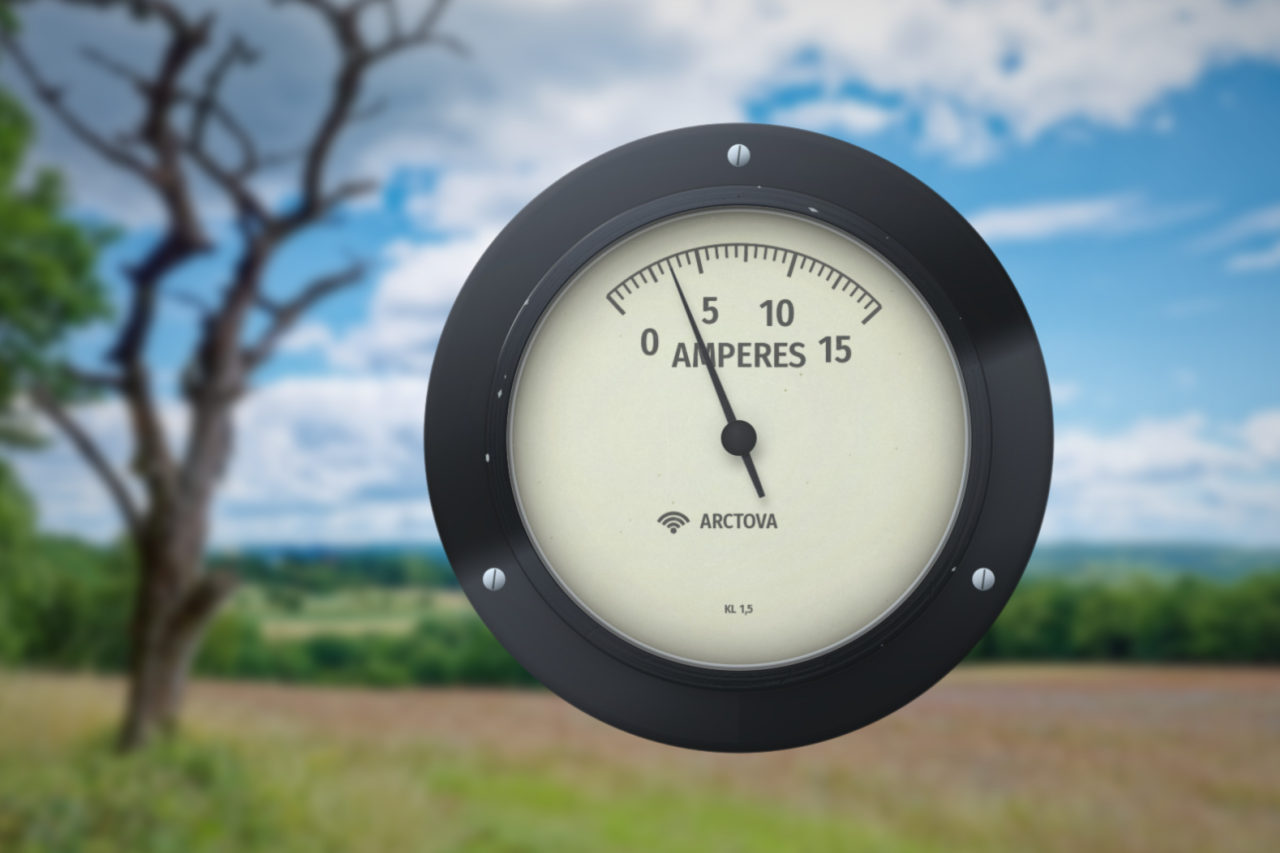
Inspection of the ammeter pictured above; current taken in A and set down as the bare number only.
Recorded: 3.5
